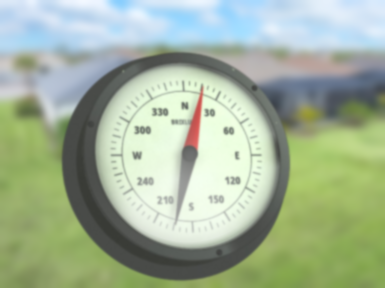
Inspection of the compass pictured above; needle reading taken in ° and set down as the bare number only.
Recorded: 15
